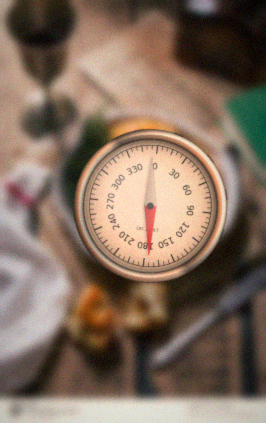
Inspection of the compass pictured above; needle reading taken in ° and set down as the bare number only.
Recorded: 175
